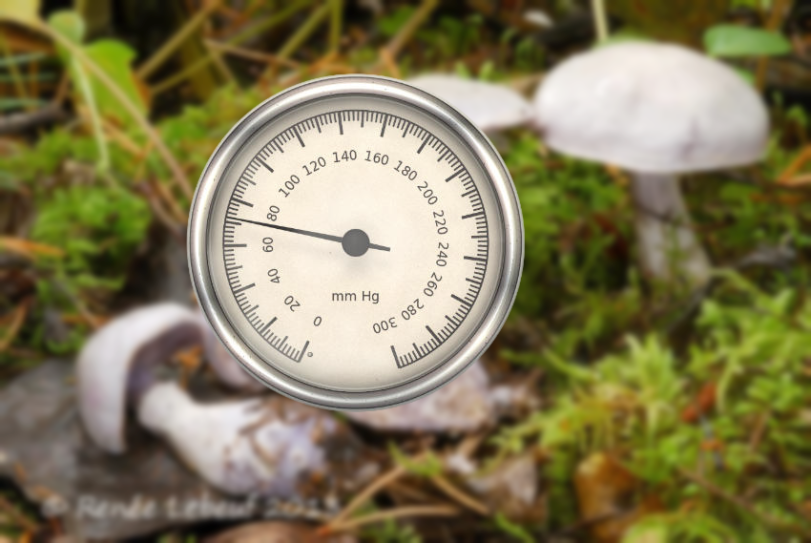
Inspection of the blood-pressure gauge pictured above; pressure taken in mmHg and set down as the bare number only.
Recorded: 72
